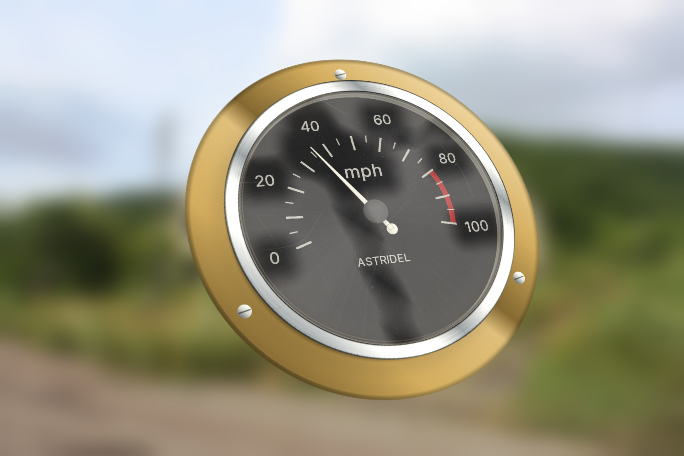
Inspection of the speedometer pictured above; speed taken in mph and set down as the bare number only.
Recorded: 35
